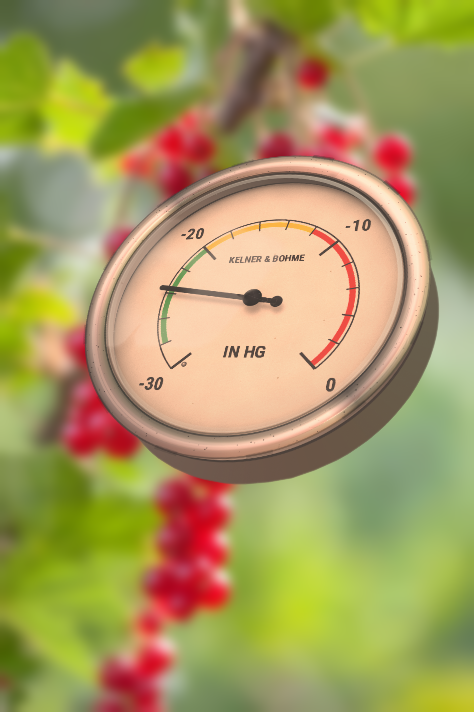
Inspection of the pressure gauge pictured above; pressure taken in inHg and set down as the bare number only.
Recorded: -24
